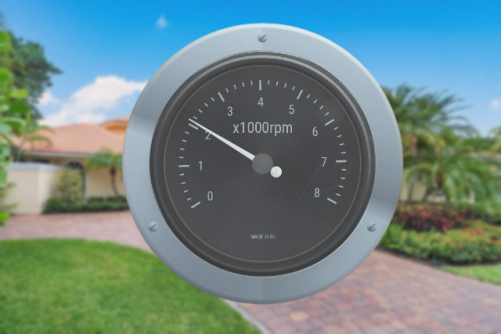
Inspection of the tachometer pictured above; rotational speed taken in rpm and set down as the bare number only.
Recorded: 2100
